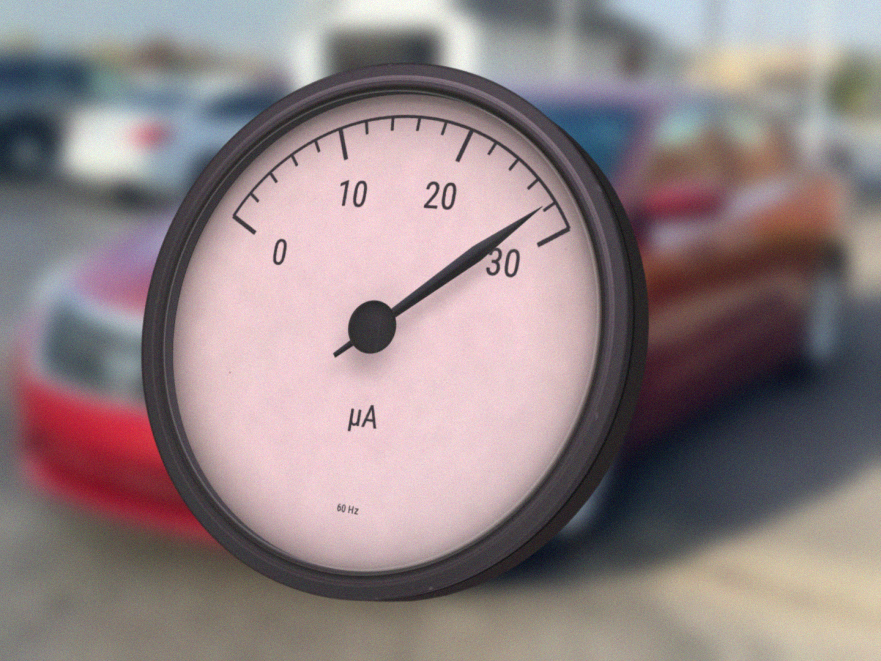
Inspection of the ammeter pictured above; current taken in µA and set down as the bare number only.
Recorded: 28
